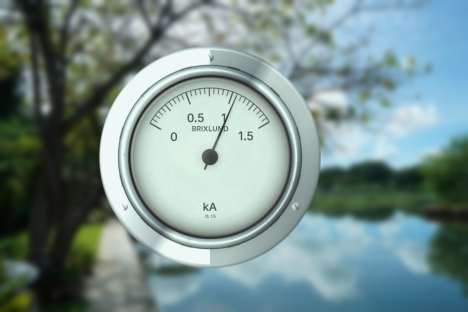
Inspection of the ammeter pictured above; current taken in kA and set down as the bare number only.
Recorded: 1.05
